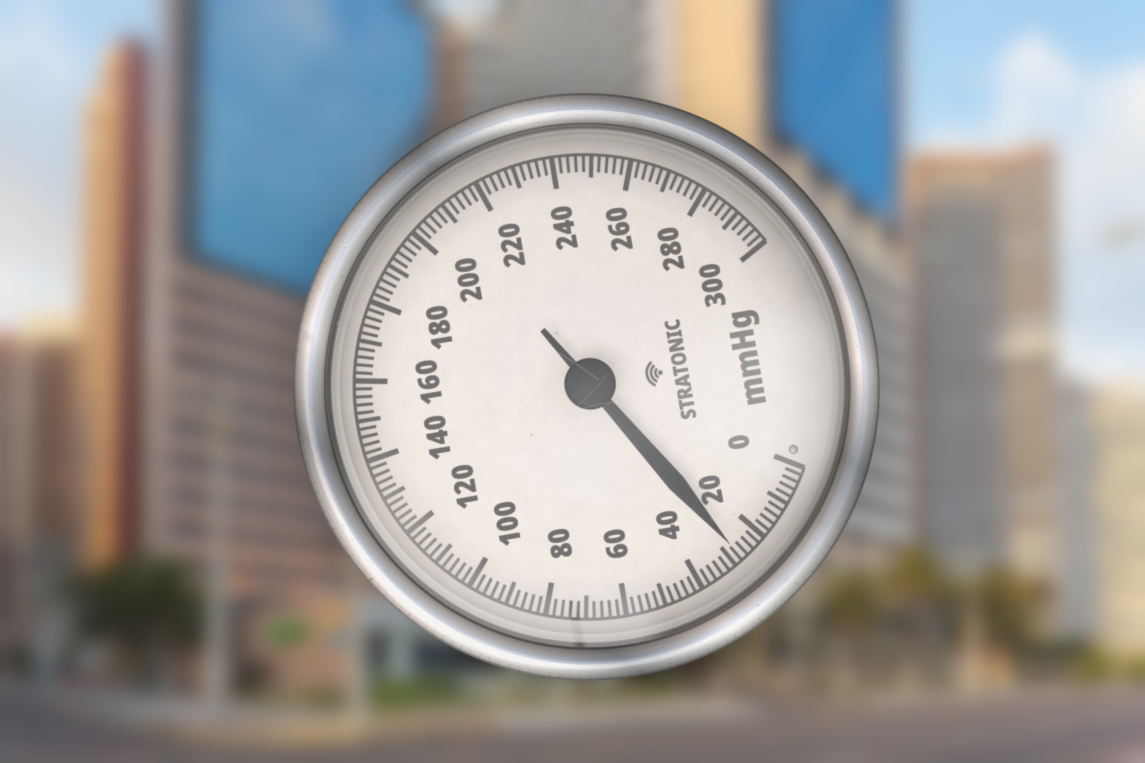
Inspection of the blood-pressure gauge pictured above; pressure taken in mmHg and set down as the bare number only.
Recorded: 28
